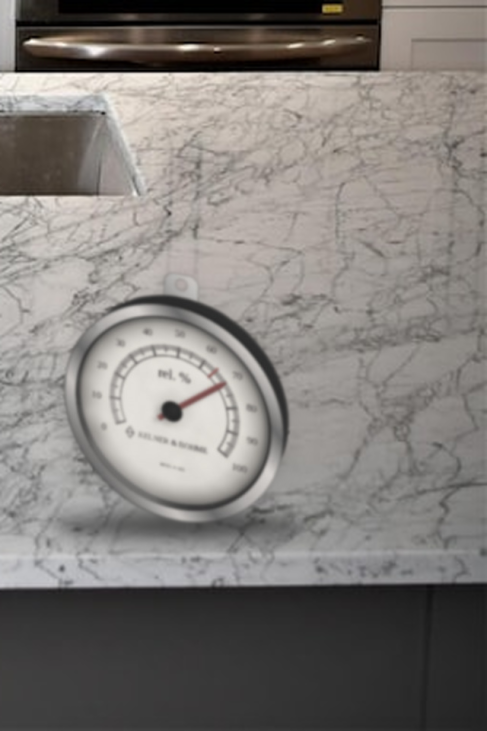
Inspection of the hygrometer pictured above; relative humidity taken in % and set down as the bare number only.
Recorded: 70
